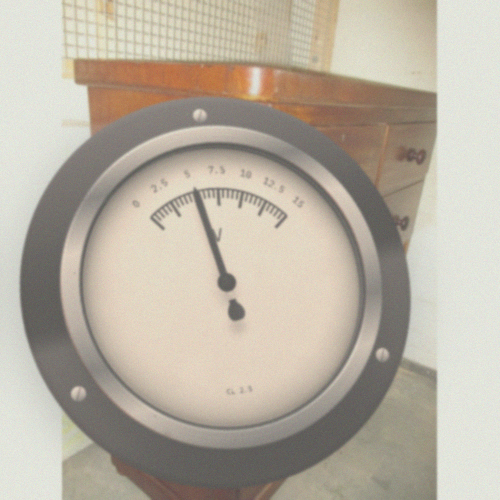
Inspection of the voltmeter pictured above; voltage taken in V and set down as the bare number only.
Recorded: 5
